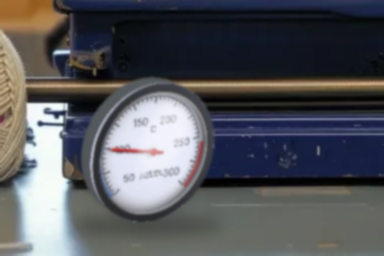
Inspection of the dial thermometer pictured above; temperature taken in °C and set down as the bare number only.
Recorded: 100
